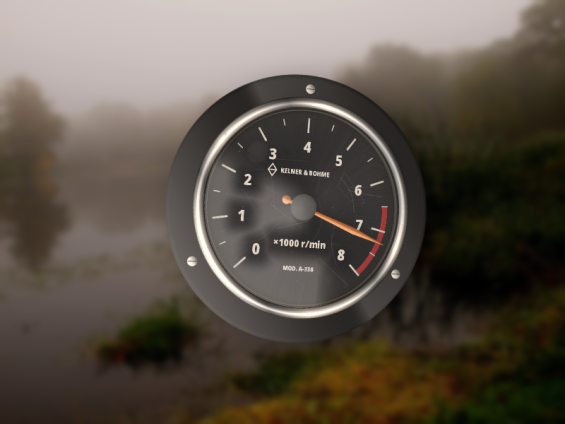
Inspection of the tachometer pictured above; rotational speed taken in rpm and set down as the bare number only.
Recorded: 7250
